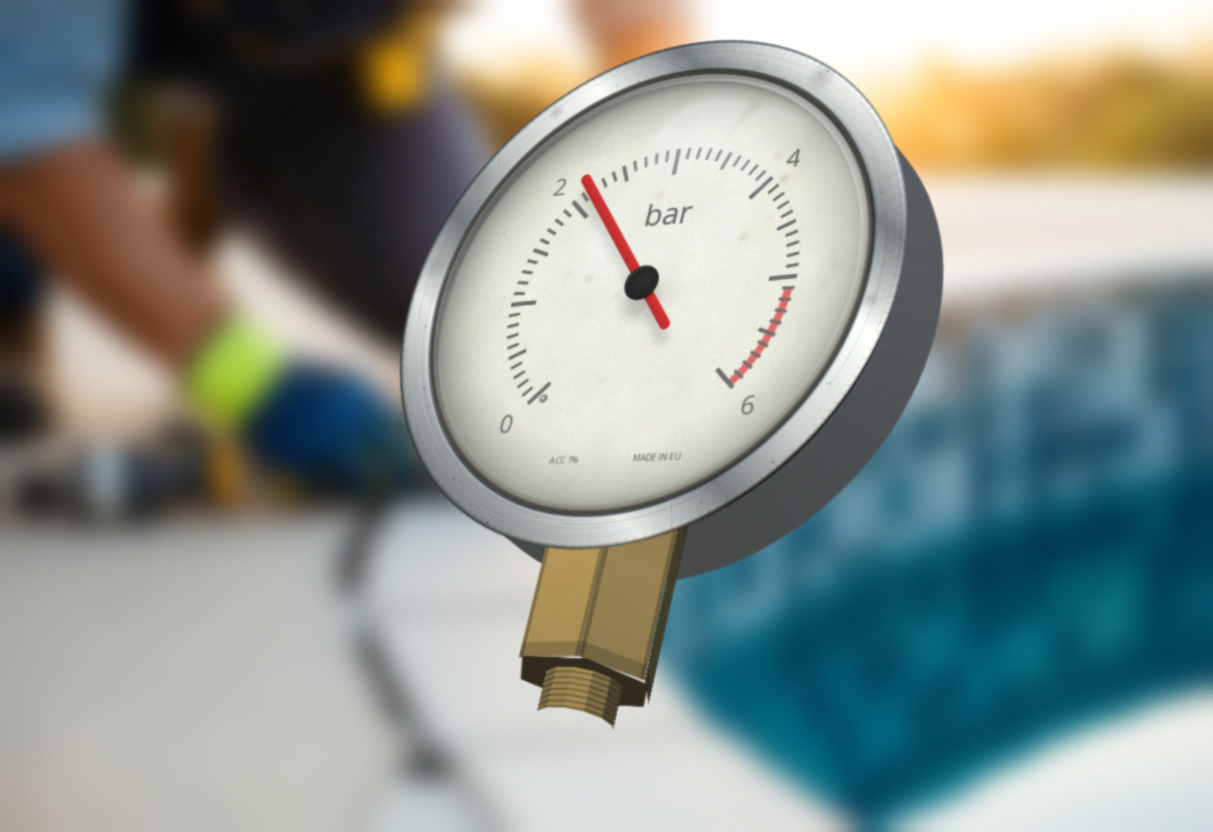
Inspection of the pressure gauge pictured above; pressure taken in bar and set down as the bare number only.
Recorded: 2.2
